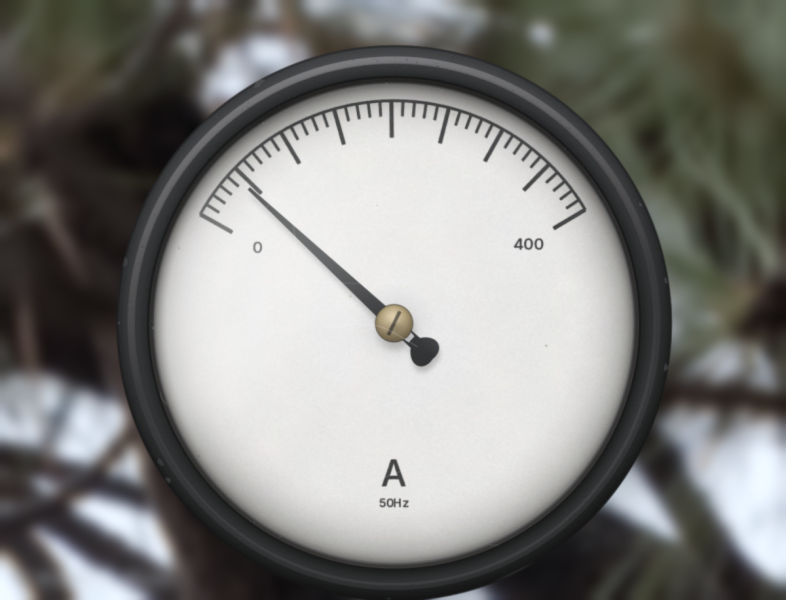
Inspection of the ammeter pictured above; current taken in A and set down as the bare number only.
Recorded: 45
